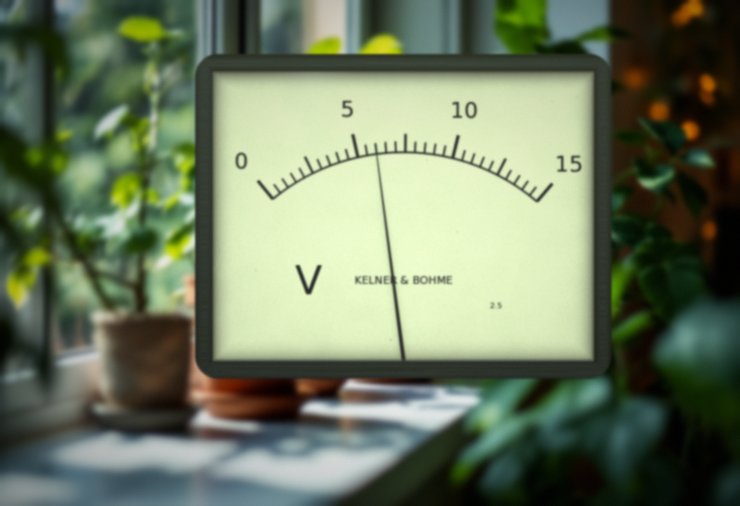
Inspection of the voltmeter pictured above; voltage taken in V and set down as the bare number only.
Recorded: 6
